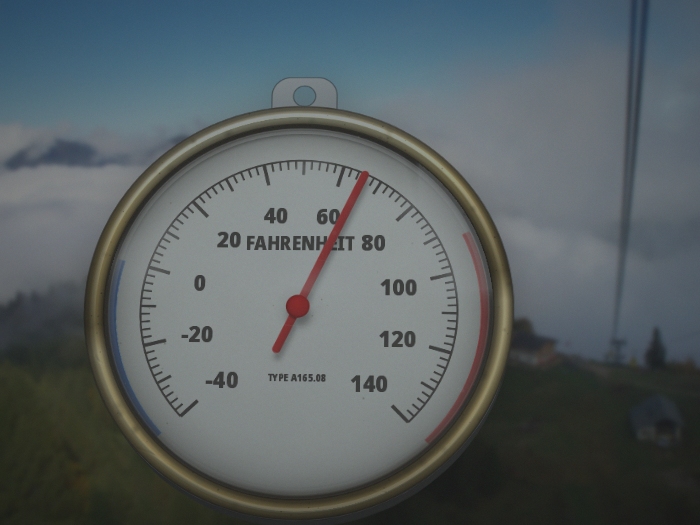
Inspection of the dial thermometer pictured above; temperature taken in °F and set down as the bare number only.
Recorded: 66
